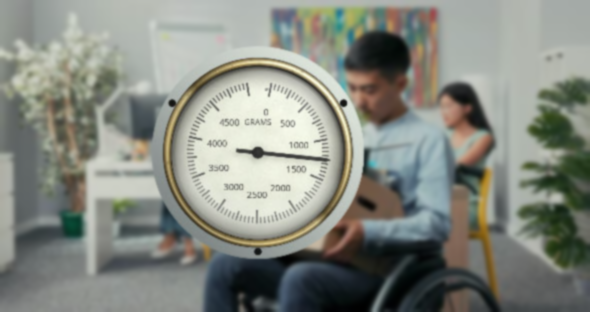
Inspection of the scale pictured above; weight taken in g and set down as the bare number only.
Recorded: 1250
